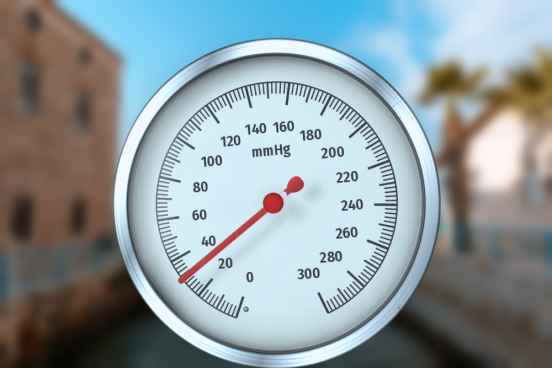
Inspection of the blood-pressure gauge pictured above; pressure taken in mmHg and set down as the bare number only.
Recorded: 30
